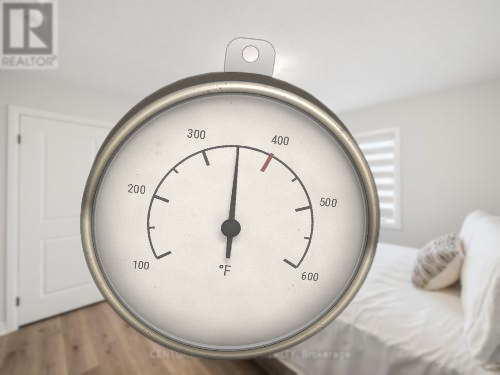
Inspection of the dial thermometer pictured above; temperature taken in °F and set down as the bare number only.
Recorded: 350
